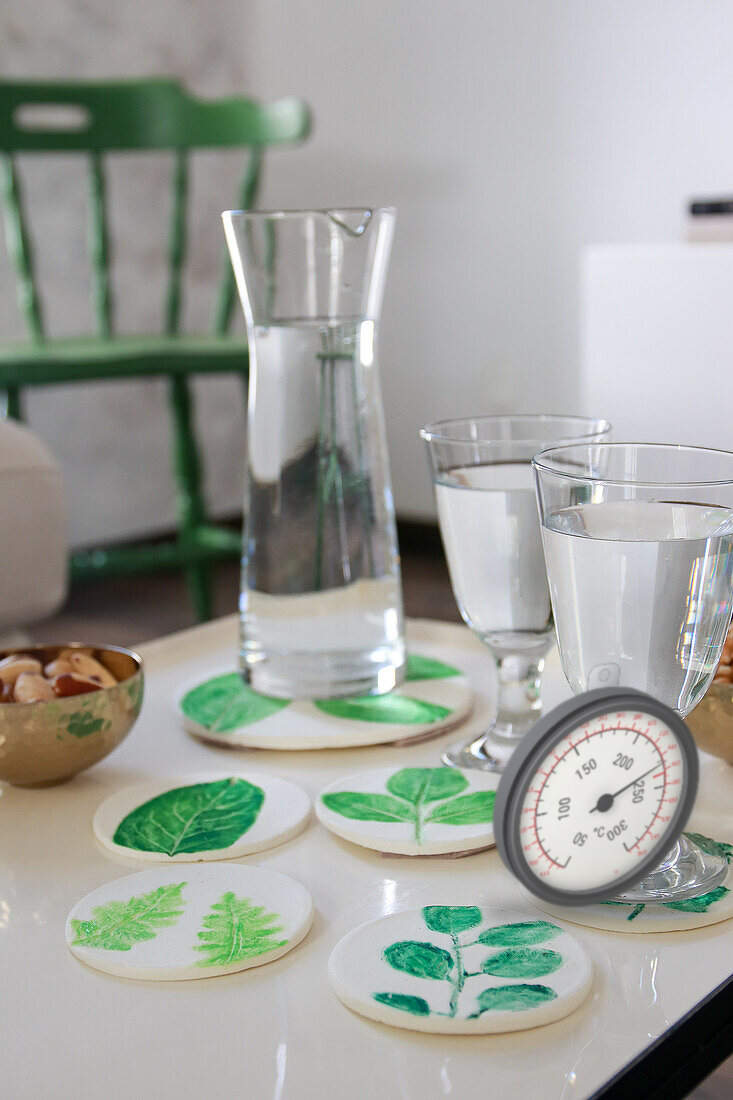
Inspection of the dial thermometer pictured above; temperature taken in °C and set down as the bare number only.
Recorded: 230
